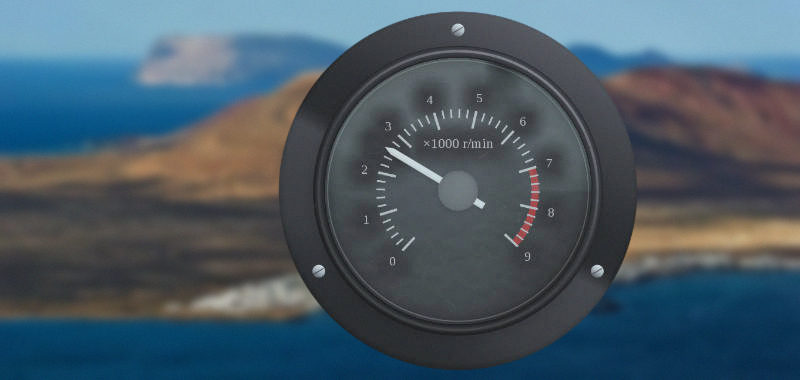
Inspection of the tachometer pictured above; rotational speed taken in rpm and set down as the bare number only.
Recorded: 2600
